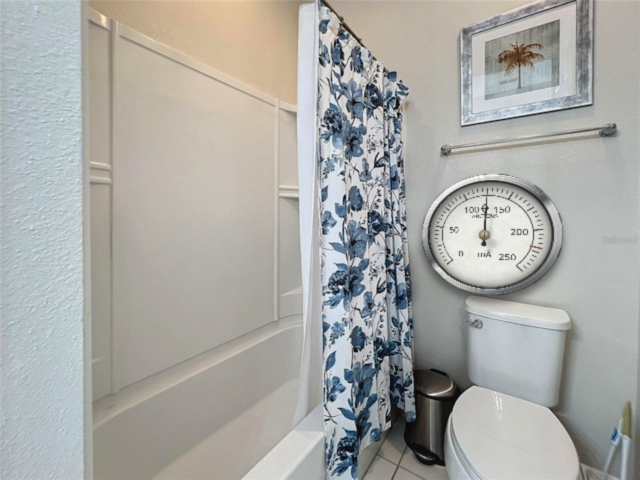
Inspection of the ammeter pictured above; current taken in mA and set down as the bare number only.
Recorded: 125
